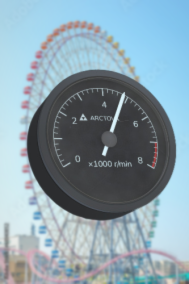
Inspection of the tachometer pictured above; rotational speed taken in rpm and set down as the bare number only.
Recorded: 4800
